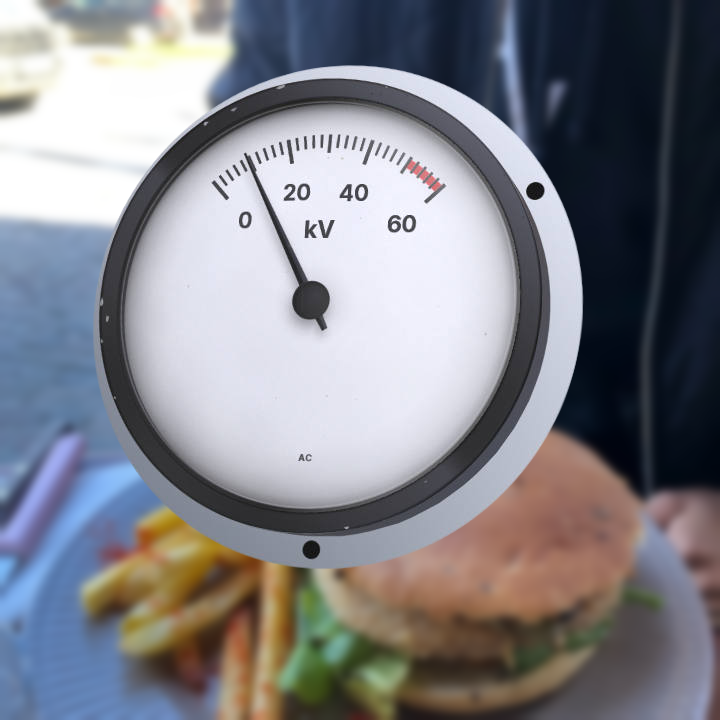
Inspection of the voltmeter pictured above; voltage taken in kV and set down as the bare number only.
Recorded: 10
